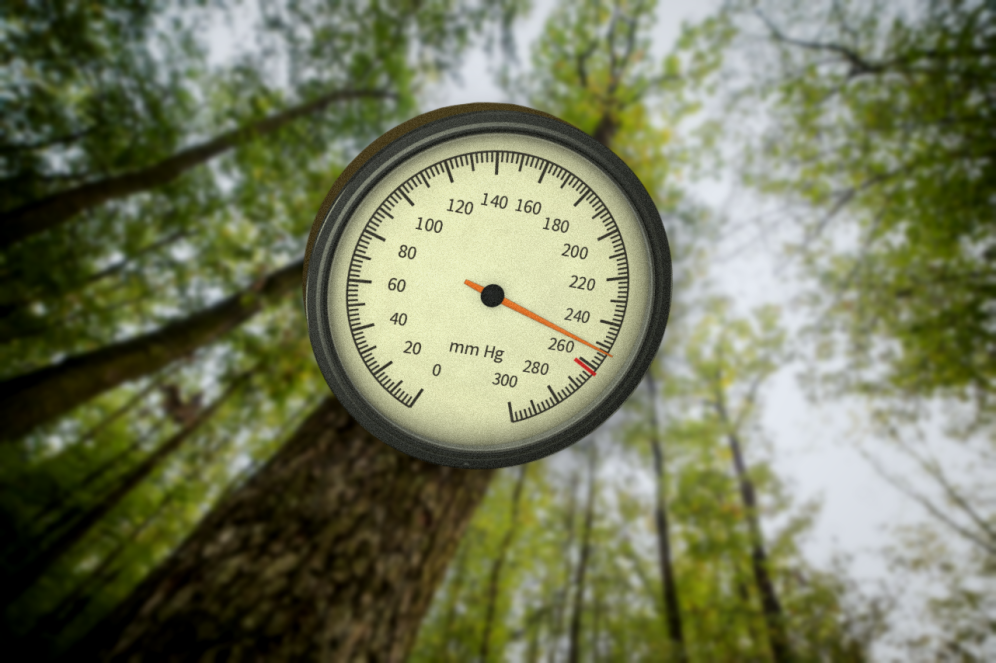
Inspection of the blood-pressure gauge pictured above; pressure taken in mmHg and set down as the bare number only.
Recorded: 252
